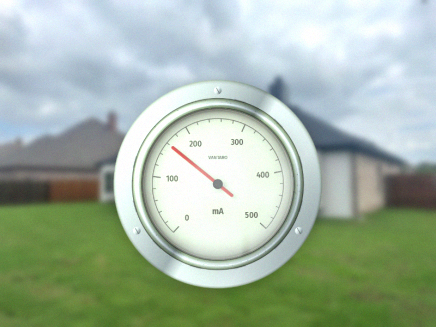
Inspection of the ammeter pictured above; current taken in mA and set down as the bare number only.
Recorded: 160
